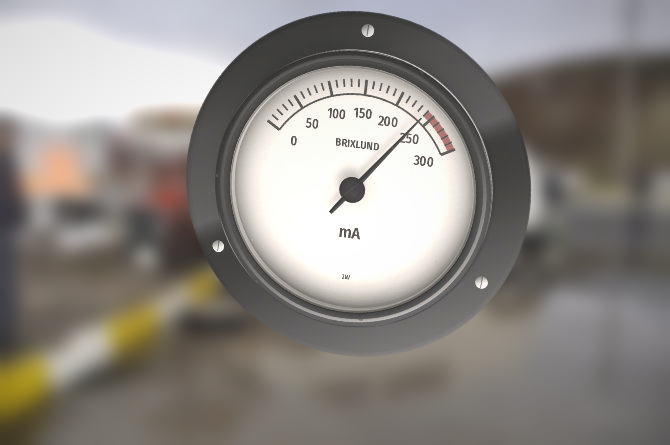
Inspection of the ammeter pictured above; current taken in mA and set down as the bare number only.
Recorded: 240
